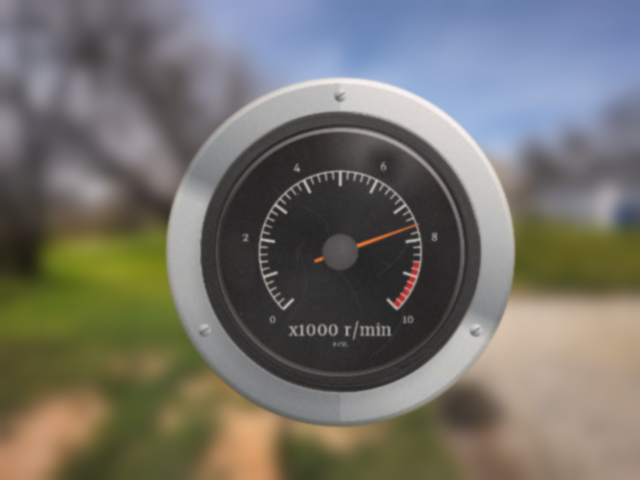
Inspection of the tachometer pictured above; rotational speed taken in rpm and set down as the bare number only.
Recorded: 7600
